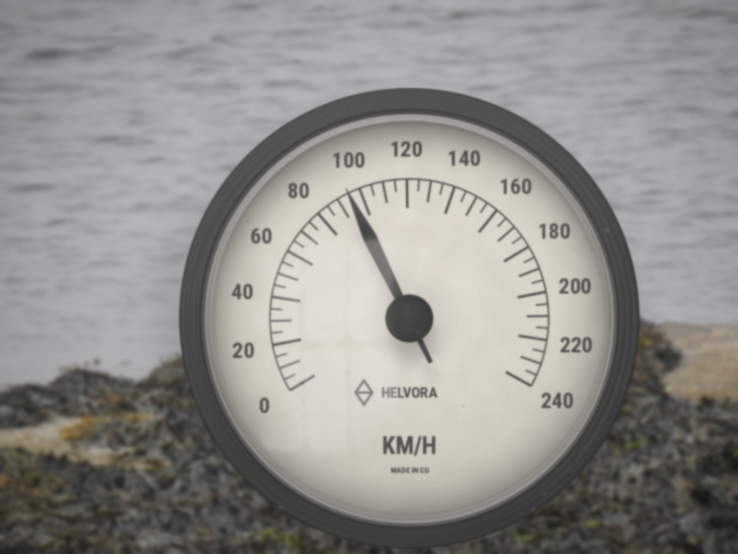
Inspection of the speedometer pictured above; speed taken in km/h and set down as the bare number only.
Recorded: 95
